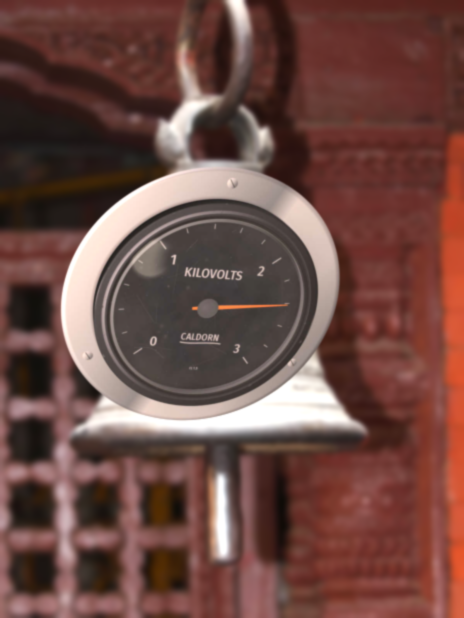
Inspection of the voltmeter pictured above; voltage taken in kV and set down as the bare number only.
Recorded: 2.4
